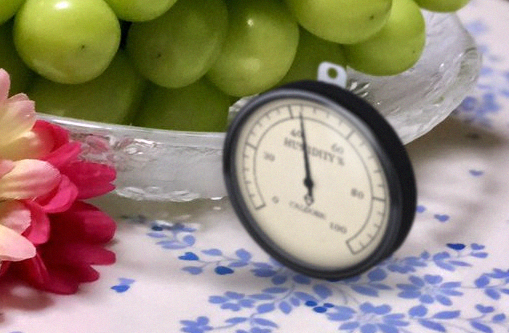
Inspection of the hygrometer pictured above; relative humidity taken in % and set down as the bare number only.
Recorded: 44
